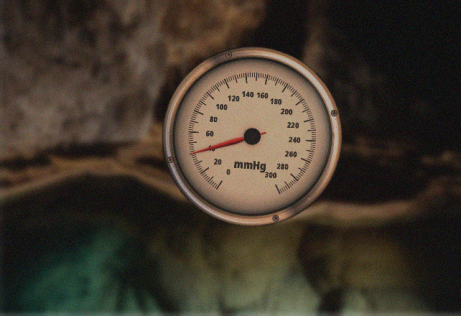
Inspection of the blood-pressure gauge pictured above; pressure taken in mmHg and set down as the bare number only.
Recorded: 40
